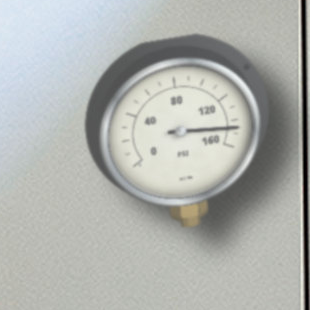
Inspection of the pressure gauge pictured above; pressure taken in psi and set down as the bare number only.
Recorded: 145
